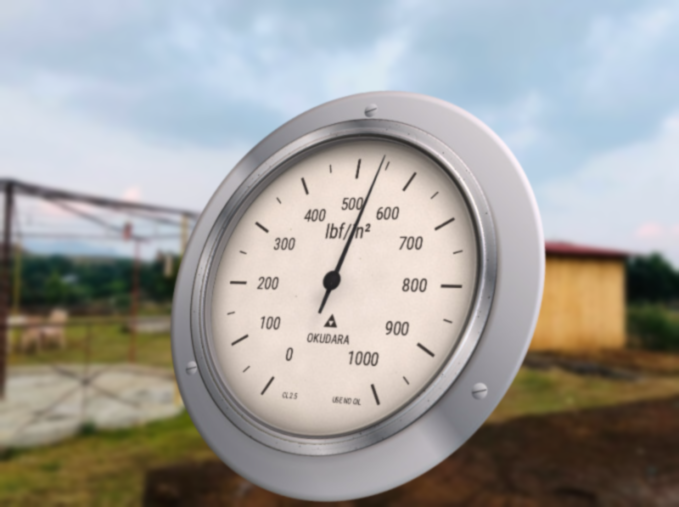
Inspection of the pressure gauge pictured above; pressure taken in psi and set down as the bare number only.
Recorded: 550
